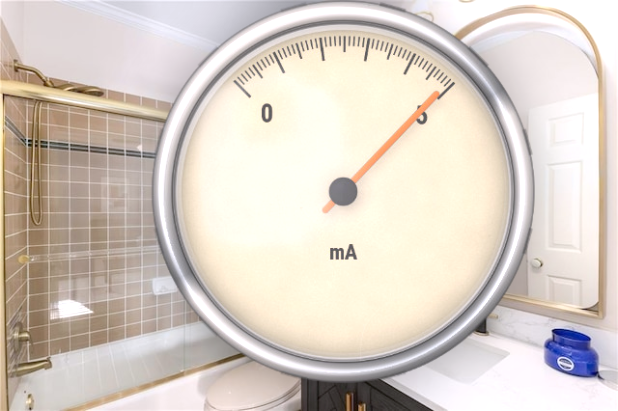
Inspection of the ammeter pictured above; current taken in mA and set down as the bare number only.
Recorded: 4.9
